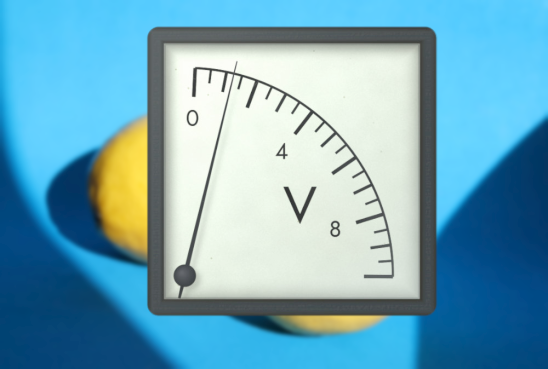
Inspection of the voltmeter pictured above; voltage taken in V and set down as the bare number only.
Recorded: 1.25
